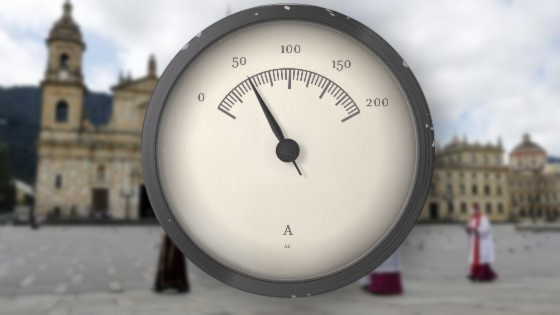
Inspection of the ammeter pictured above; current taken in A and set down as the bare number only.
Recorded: 50
